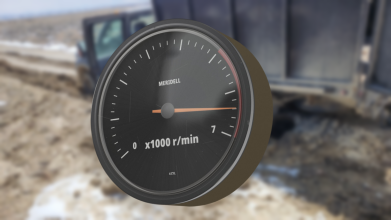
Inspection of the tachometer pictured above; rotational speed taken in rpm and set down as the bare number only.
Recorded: 6400
